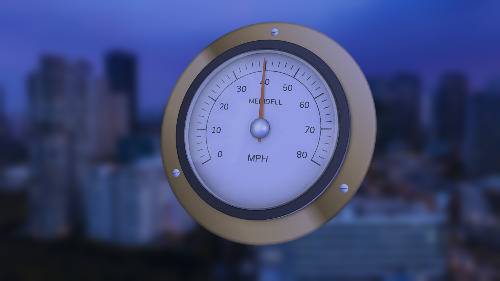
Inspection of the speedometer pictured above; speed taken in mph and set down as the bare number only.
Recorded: 40
